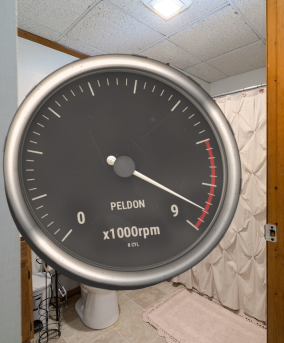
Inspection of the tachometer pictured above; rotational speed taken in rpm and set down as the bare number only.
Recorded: 8600
